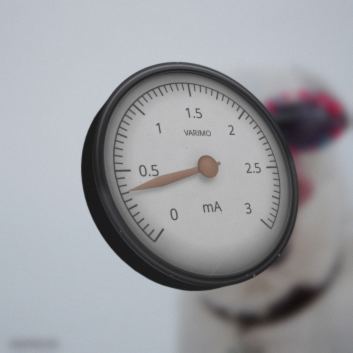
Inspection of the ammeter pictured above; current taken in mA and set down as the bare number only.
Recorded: 0.35
